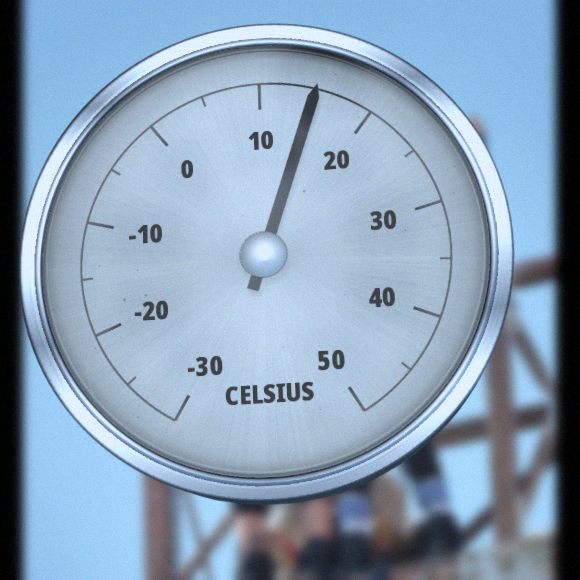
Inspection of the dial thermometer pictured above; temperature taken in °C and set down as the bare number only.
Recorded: 15
